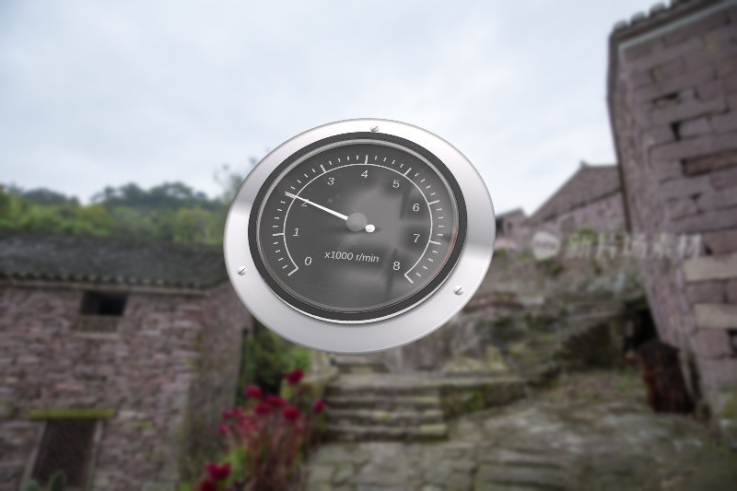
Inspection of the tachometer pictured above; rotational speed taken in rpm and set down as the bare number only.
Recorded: 2000
